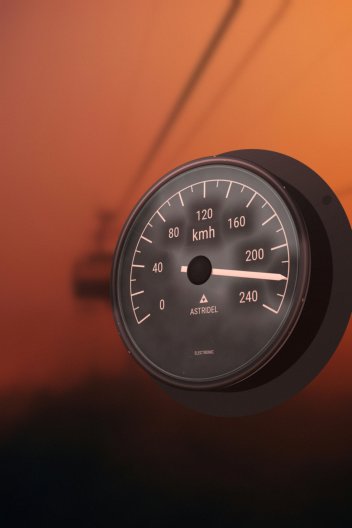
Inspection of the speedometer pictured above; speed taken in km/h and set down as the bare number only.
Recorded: 220
